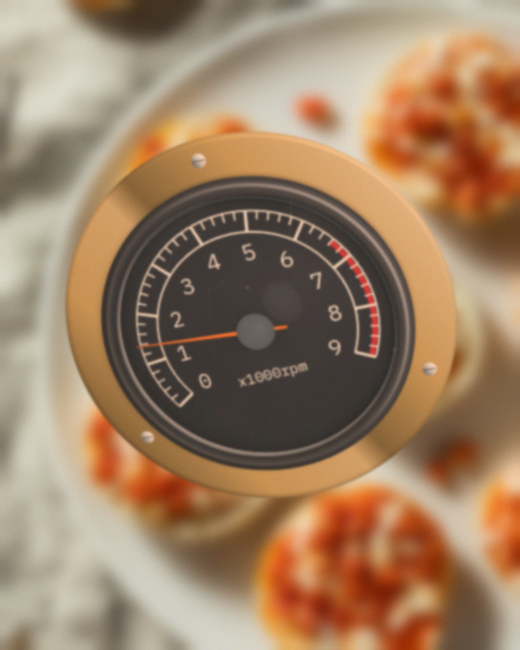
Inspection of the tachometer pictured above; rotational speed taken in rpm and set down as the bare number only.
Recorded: 1400
